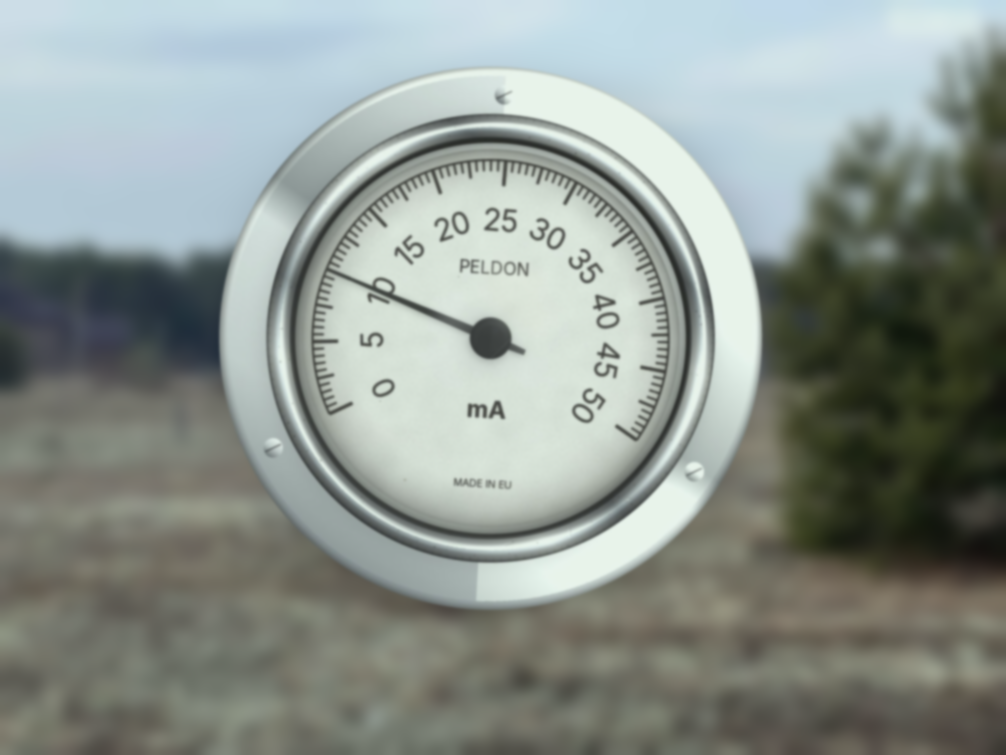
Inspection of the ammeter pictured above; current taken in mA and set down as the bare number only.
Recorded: 10
